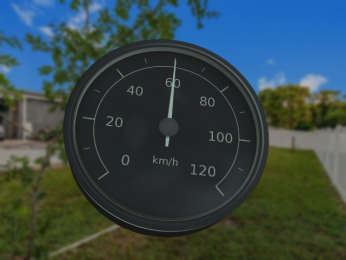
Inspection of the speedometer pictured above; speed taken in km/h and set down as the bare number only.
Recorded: 60
